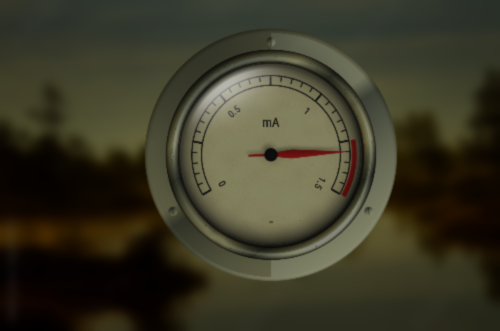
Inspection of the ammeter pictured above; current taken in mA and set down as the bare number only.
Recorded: 1.3
